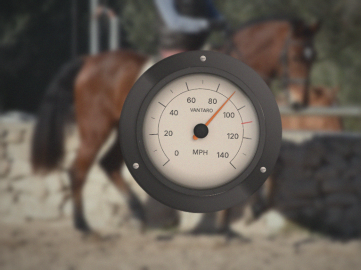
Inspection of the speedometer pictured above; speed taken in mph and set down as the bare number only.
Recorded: 90
